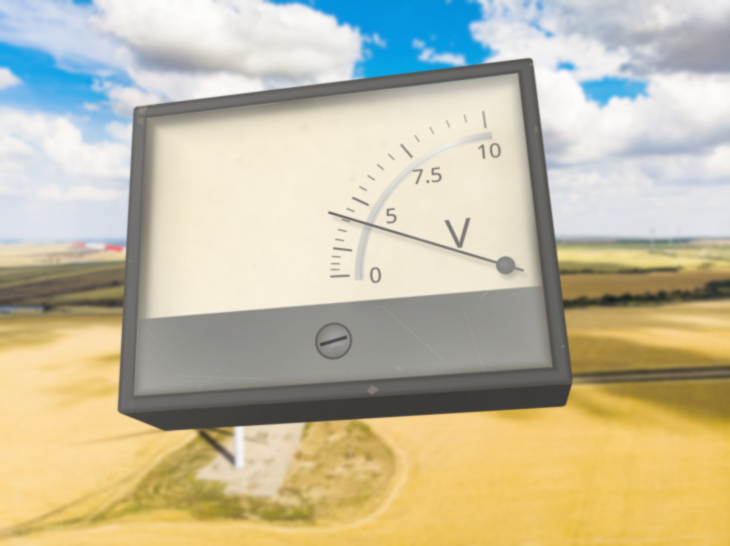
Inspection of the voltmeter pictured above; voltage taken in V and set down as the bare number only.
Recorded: 4
